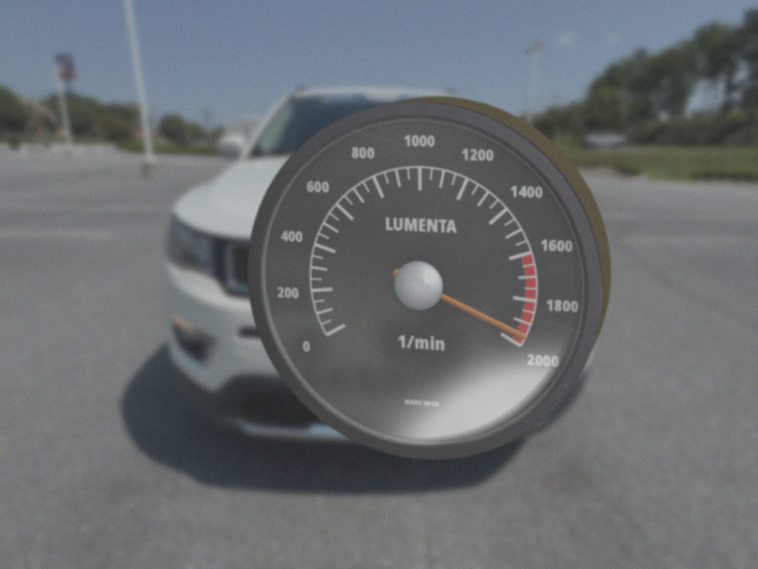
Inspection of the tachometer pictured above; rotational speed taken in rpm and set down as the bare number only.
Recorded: 1950
